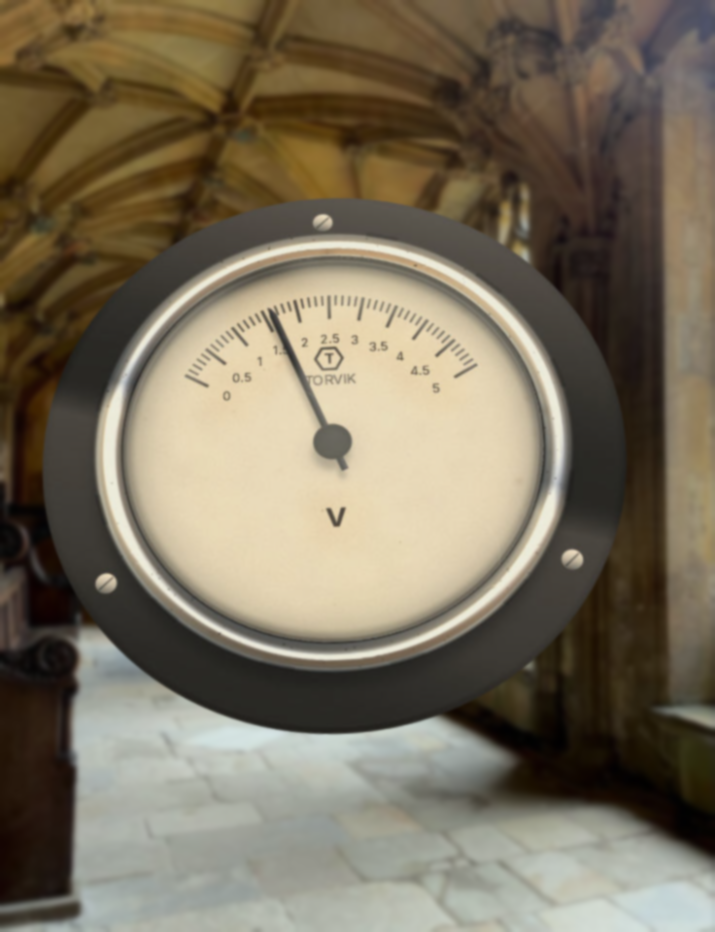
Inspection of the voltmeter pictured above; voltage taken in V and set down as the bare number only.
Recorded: 1.6
